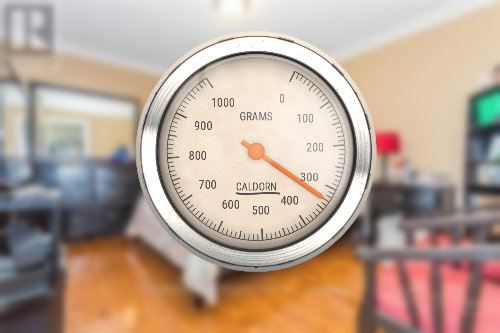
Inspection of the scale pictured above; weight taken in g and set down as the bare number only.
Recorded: 330
